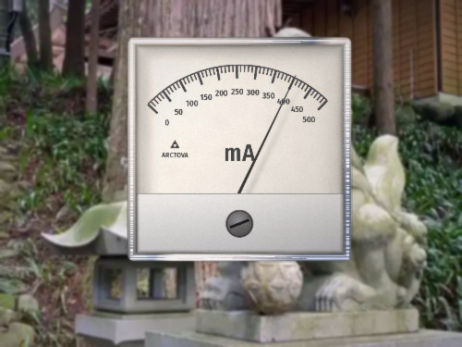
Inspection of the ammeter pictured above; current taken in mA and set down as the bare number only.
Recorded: 400
